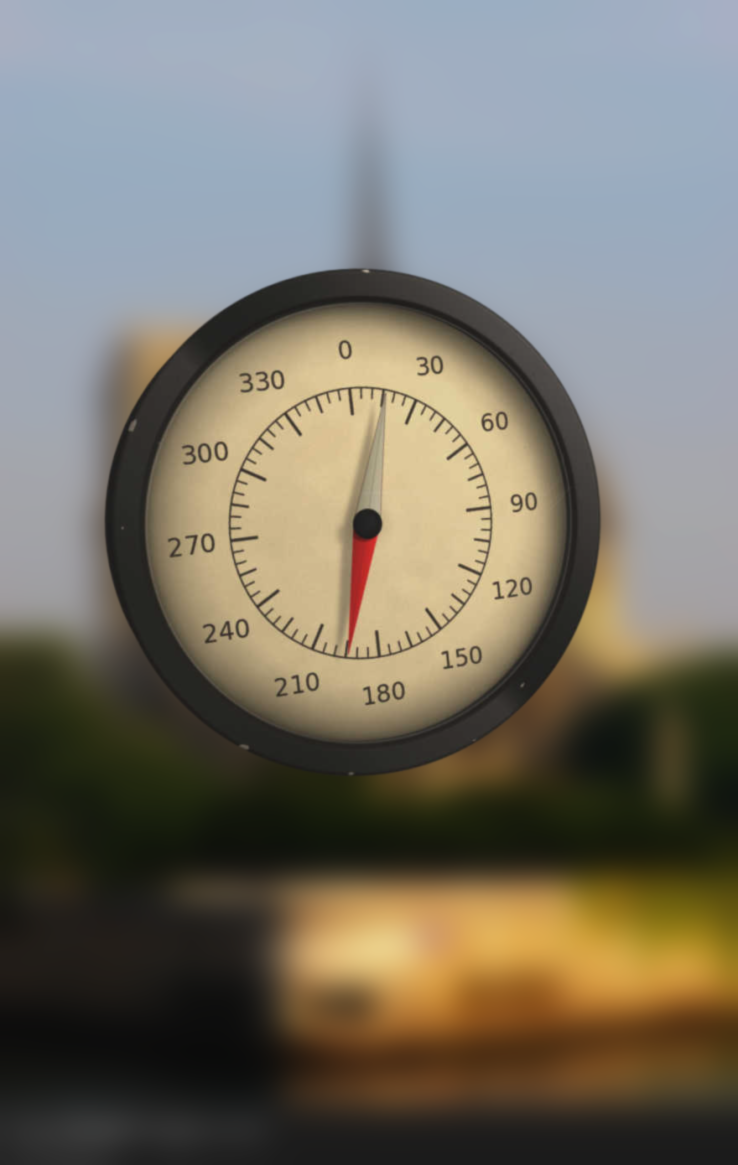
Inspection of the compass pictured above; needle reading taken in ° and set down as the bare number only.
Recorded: 195
